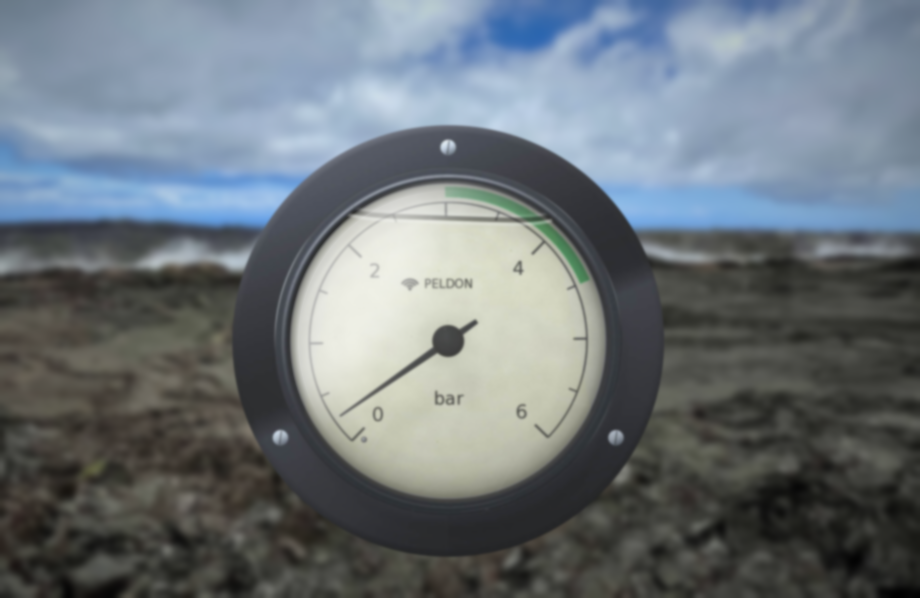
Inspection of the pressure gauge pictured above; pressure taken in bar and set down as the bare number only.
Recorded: 0.25
